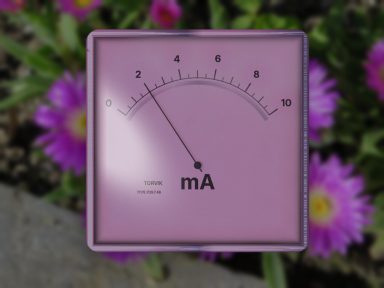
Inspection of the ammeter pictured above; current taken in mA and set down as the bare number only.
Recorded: 2
